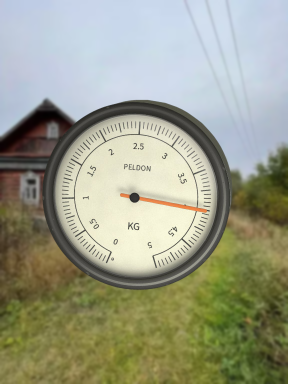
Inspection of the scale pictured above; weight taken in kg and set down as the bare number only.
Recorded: 4
